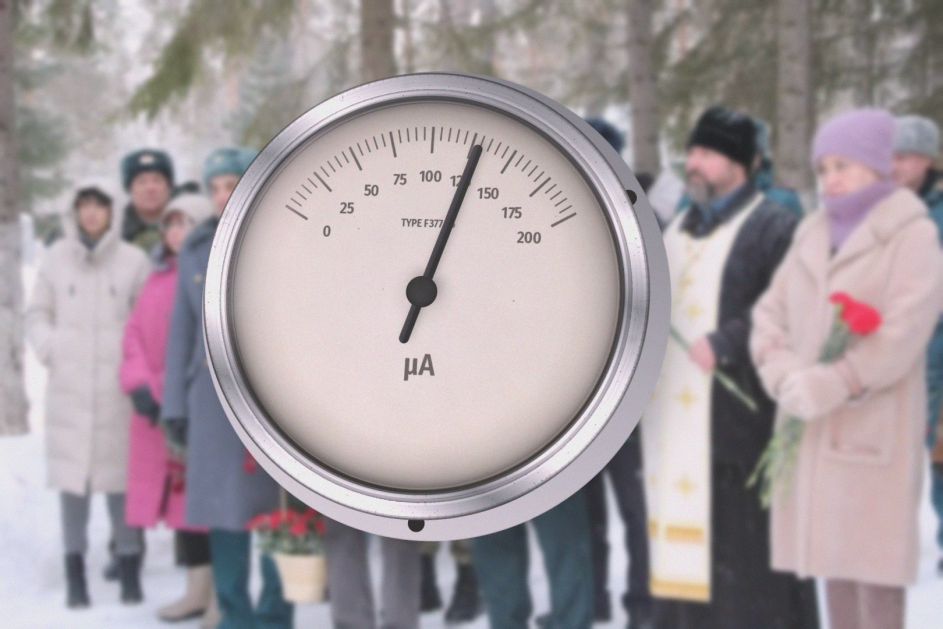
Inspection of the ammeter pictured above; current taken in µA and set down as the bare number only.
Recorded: 130
